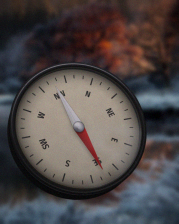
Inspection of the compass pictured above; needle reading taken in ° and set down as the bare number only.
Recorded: 135
